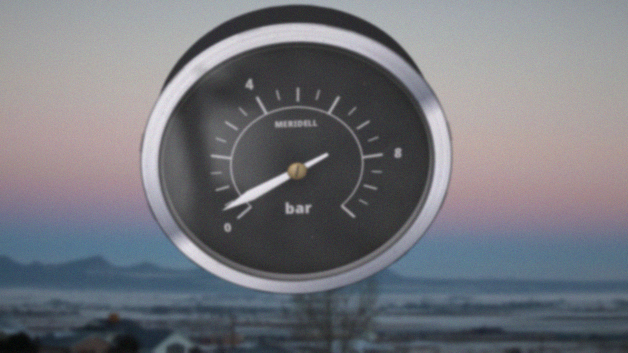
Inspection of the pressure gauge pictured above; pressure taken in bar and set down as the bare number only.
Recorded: 0.5
